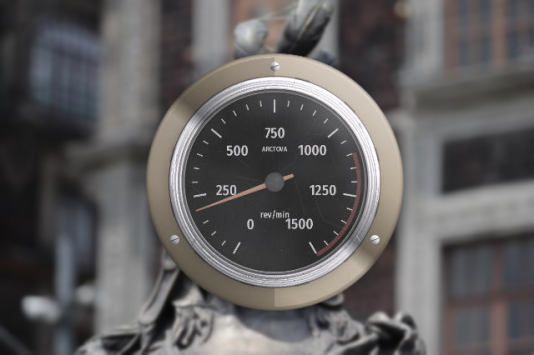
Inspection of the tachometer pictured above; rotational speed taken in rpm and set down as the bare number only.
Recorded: 200
